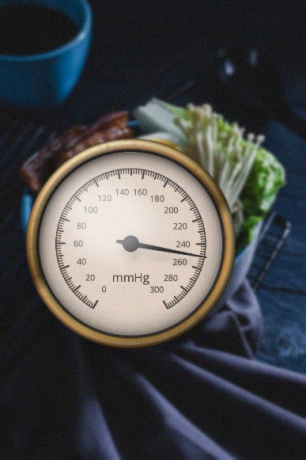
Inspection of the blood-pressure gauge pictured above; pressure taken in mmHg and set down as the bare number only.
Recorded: 250
